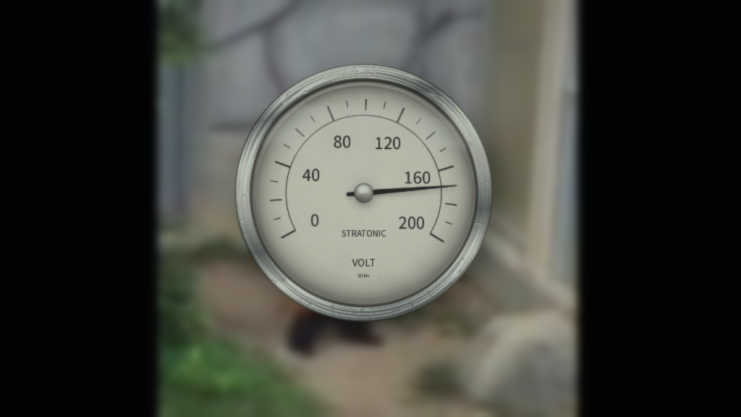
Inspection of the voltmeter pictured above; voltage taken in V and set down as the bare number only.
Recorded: 170
